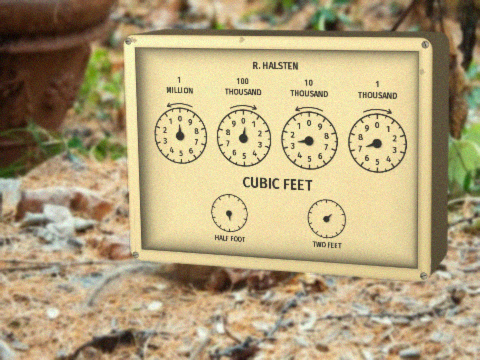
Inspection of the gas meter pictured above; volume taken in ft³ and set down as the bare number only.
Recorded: 2700
